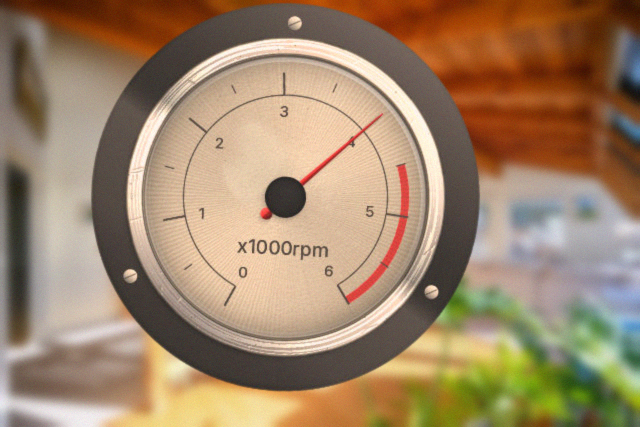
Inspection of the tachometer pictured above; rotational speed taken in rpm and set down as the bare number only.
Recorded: 4000
